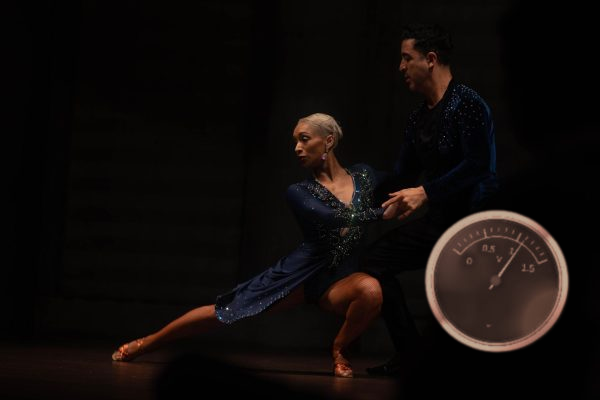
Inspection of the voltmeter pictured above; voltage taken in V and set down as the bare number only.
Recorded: 1.1
